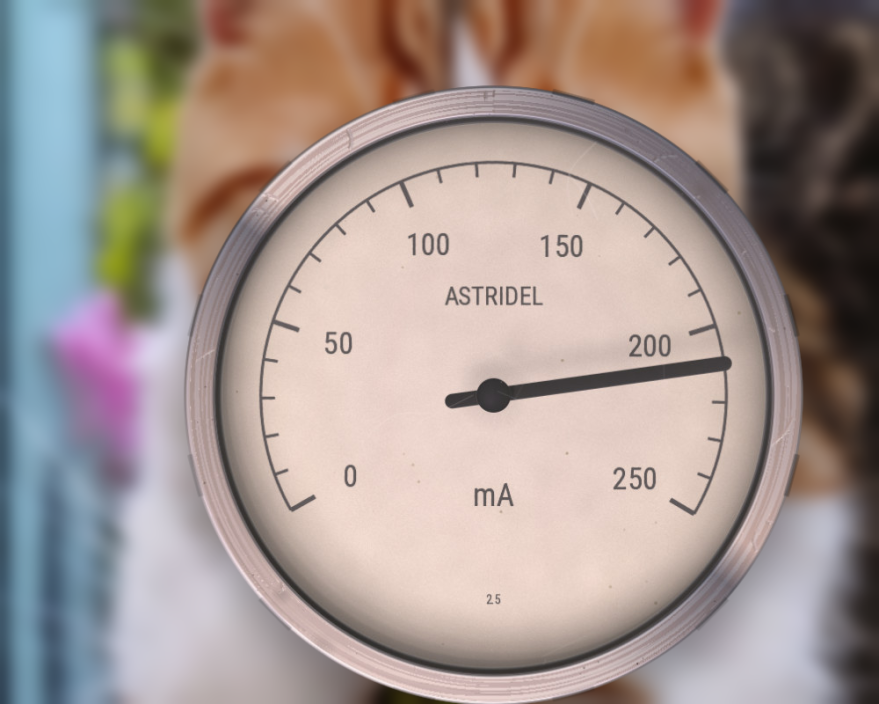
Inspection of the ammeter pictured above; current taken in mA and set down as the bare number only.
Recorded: 210
